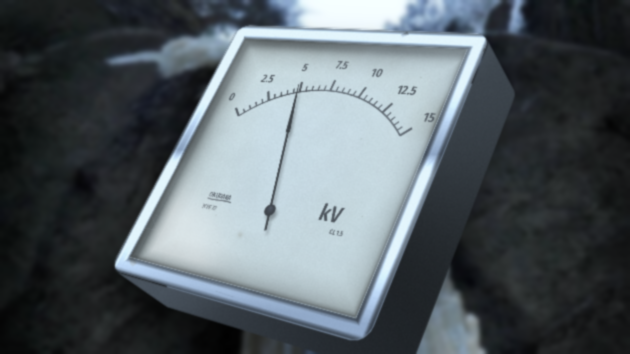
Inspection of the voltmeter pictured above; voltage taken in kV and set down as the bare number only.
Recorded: 5
